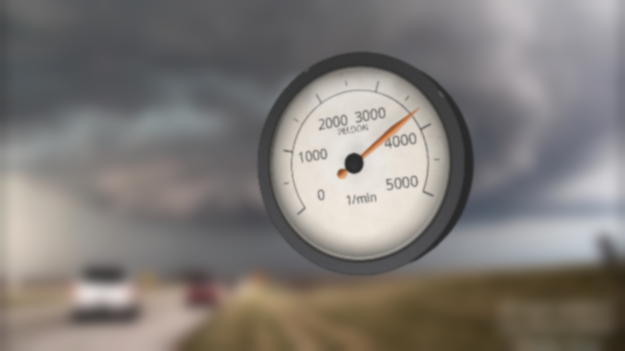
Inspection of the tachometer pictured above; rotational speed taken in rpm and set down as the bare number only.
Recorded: 3750
